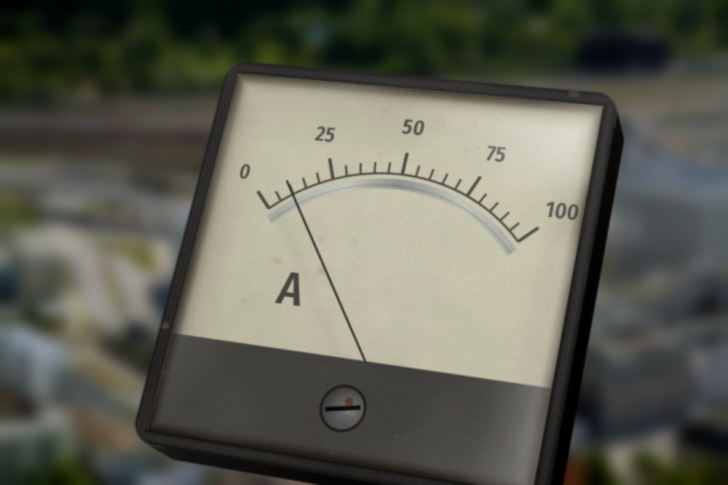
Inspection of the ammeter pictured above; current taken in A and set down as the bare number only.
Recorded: 10
